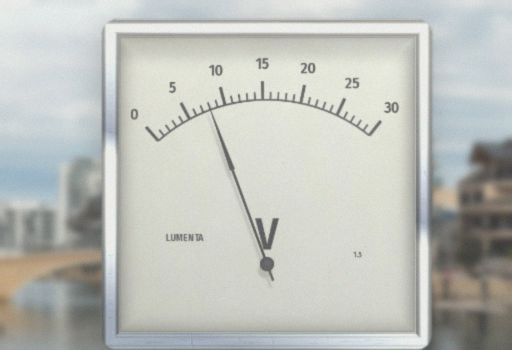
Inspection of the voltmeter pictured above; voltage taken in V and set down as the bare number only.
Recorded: 8
